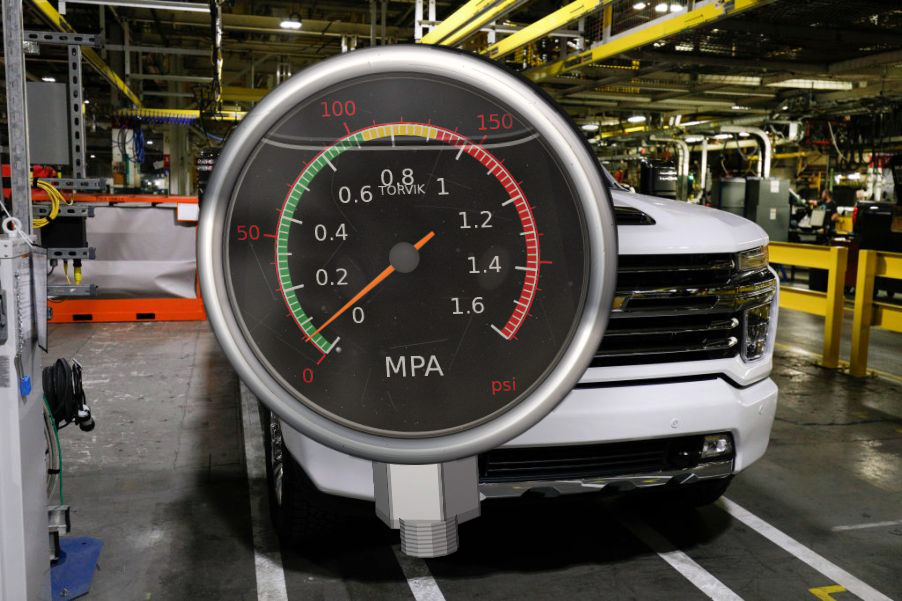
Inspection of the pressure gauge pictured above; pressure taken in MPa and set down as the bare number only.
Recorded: 0.06
